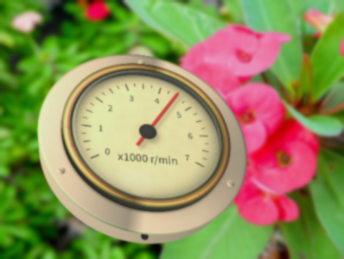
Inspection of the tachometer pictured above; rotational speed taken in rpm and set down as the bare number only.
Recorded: 4500
